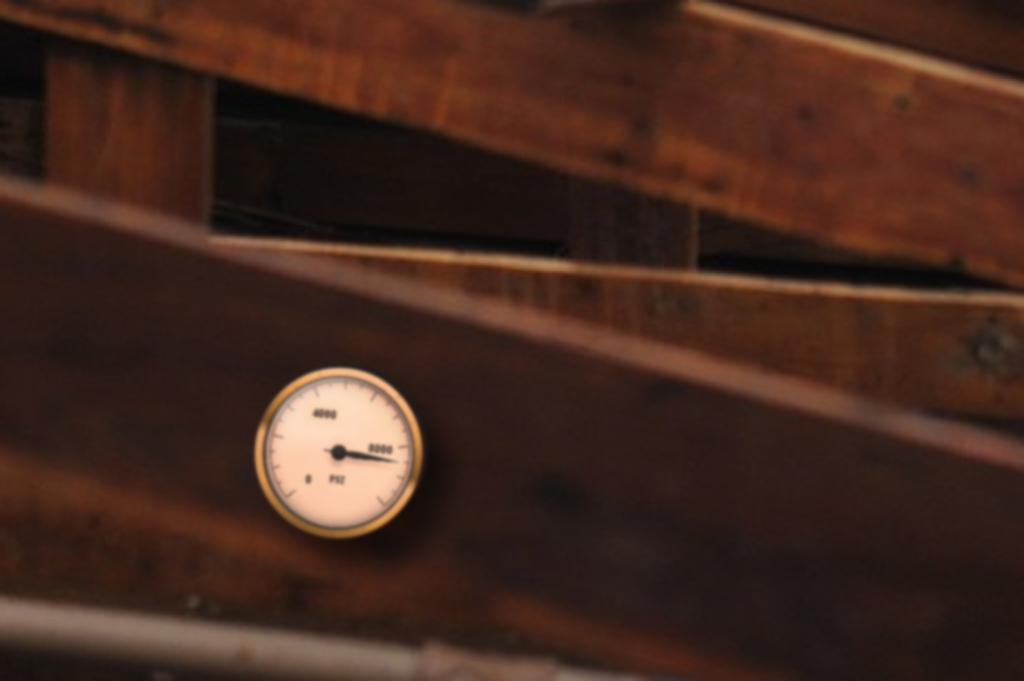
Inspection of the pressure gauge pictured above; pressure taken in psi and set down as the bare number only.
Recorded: 8500
